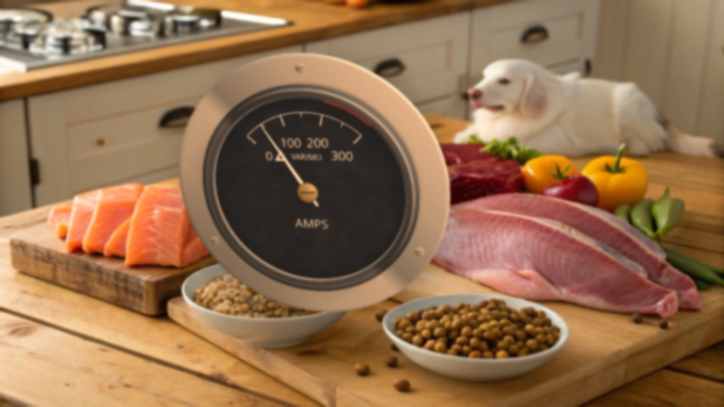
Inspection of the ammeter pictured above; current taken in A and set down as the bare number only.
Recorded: 50
